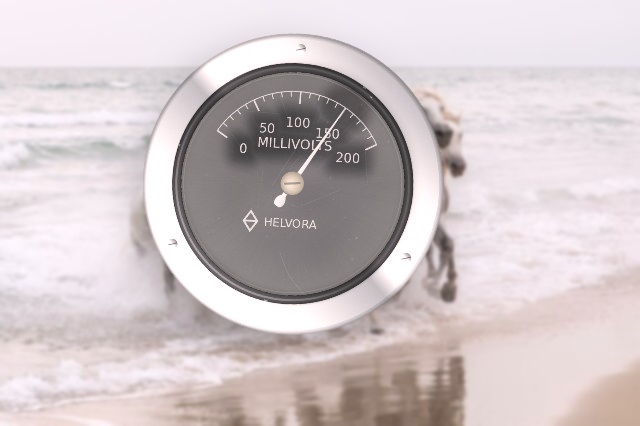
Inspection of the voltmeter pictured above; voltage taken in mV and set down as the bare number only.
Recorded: 150
